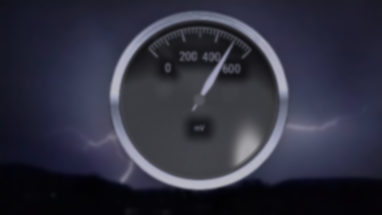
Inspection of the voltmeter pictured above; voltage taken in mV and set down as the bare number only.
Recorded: 500
